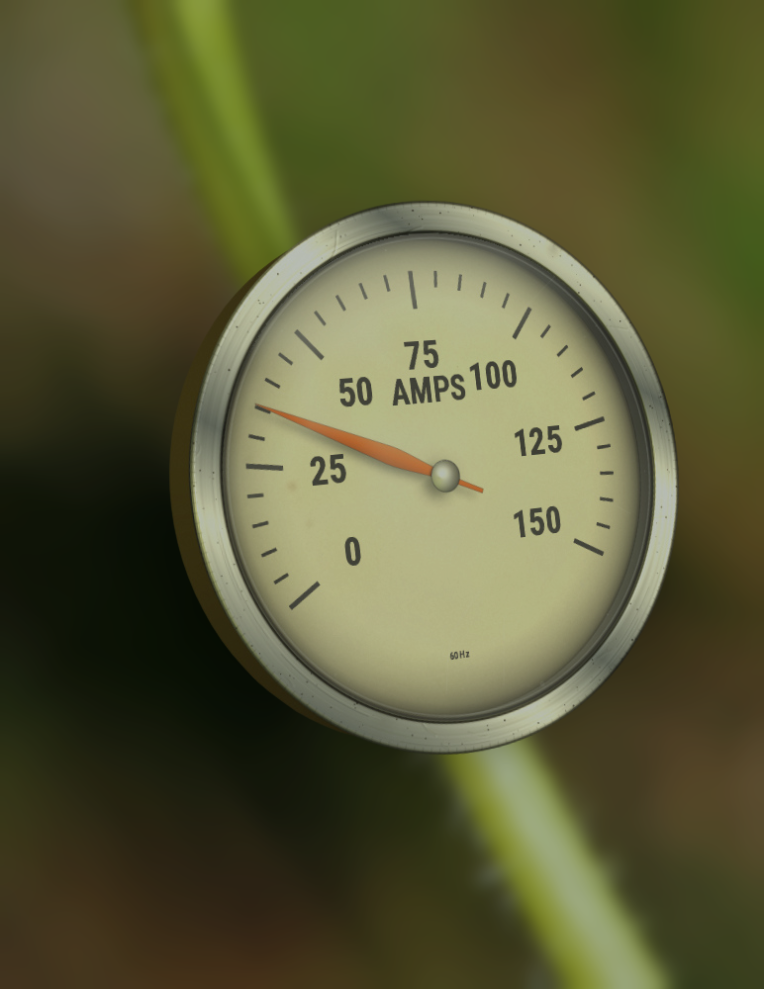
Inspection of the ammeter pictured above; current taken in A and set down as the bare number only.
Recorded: 35
